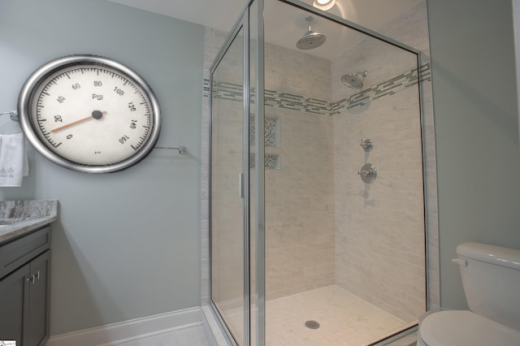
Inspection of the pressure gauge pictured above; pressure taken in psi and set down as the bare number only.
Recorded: 10
